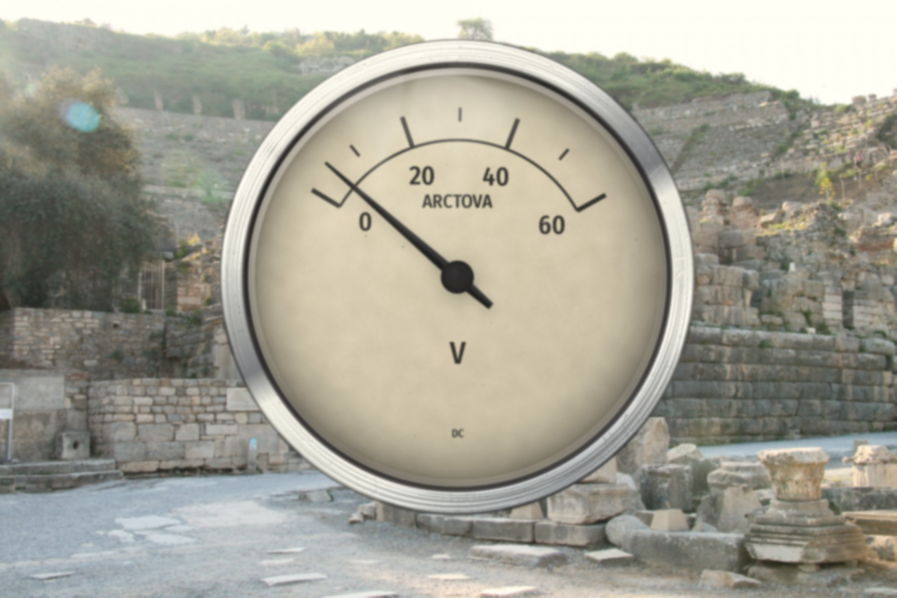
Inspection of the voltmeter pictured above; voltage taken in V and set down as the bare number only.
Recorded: 5
